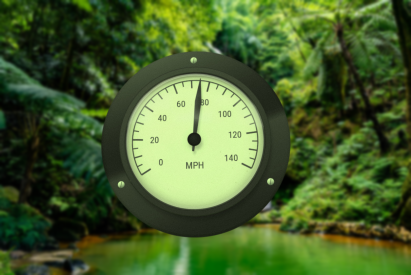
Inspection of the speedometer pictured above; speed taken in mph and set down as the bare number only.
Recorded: 75
